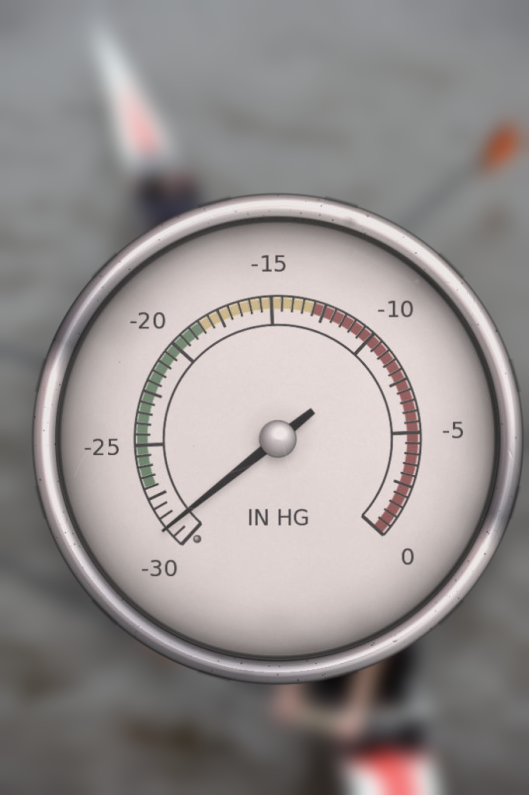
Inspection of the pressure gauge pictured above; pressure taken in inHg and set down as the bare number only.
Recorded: -29
